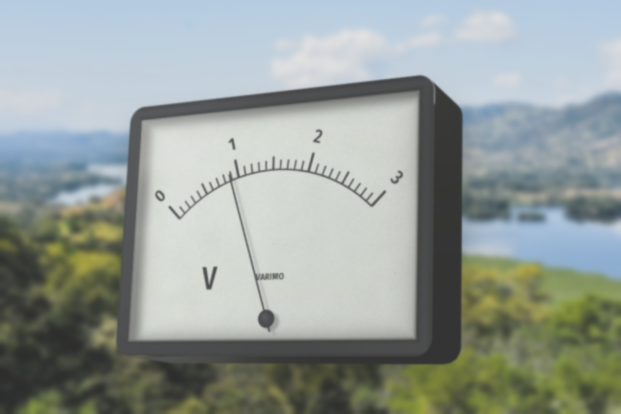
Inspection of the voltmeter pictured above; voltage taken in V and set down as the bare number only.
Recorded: 0.9
